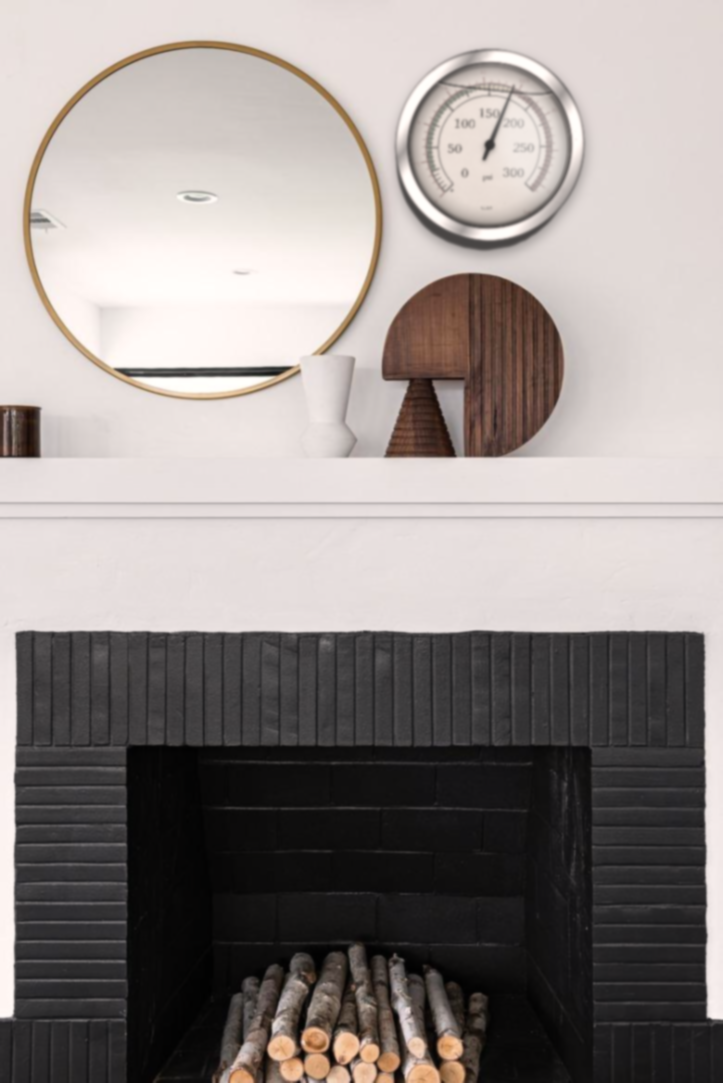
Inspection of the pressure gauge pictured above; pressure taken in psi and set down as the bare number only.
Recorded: 175
